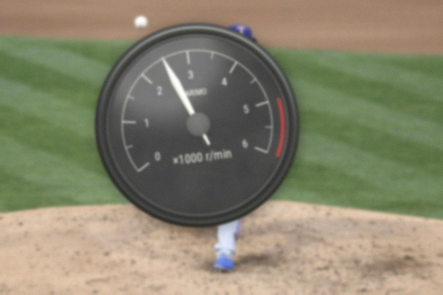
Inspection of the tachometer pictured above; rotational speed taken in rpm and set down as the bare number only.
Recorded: 2500
